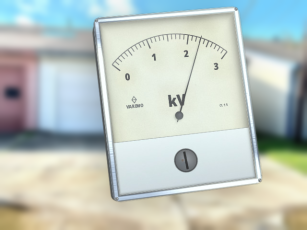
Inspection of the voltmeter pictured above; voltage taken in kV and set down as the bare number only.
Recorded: 2.3
